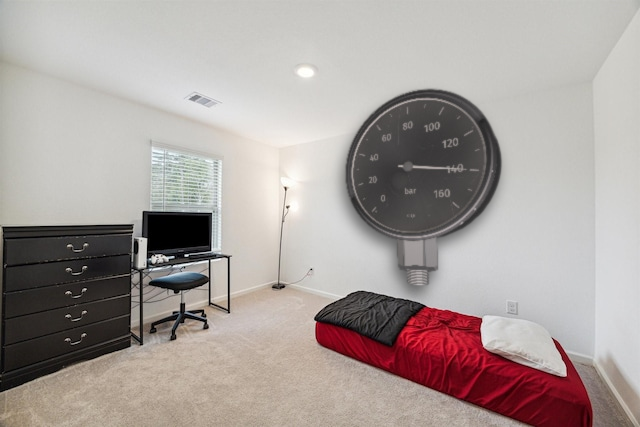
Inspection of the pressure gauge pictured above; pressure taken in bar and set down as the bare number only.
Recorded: 140
